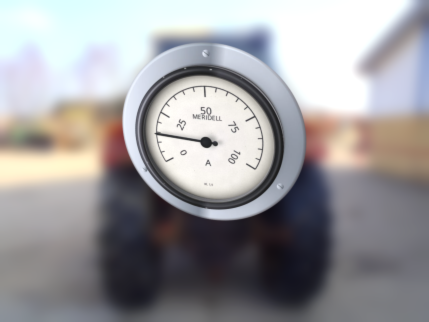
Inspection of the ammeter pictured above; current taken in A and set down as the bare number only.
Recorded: 15
